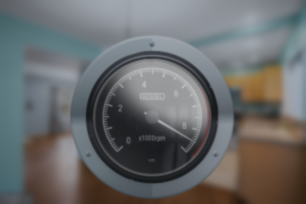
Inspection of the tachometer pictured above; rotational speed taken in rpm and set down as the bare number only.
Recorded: 8500
